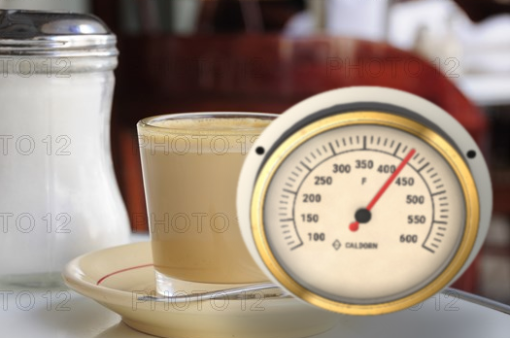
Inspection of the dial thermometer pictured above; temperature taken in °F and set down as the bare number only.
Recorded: 420
